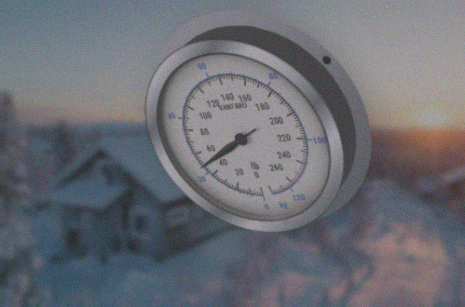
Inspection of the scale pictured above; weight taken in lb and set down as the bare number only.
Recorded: 50
